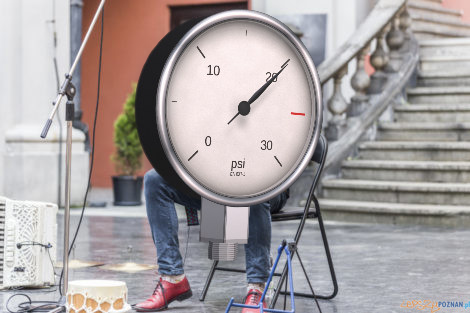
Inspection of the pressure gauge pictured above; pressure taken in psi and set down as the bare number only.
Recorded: 20
